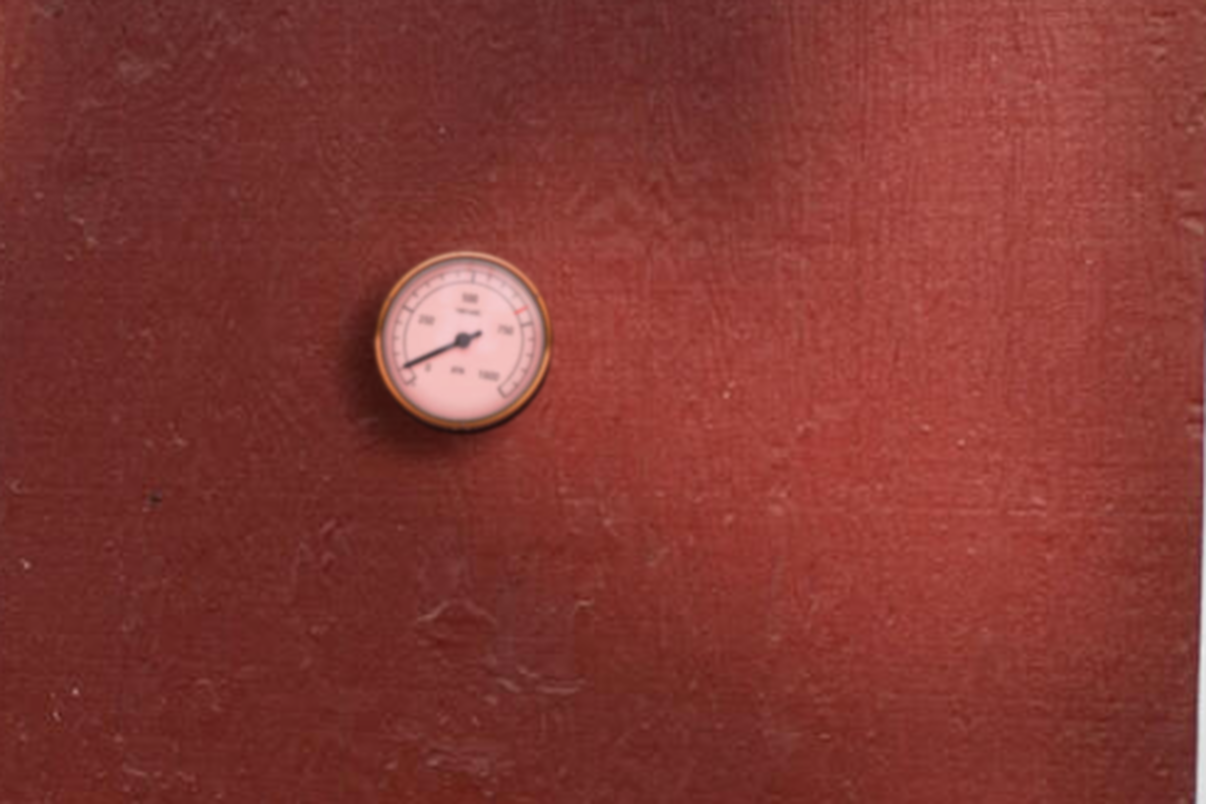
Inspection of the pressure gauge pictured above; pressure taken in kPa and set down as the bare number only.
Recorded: 50
